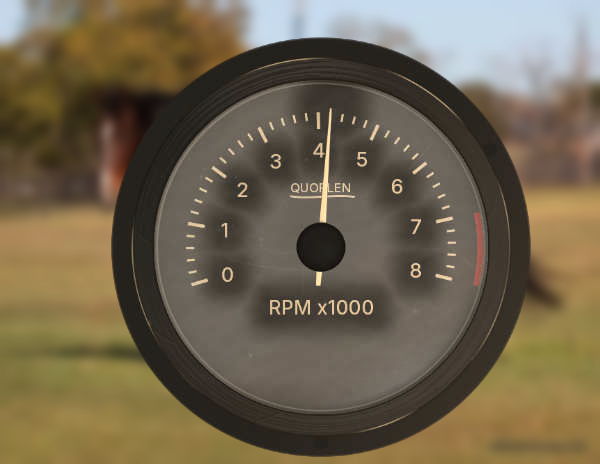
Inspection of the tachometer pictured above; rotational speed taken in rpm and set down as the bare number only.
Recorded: 4200
